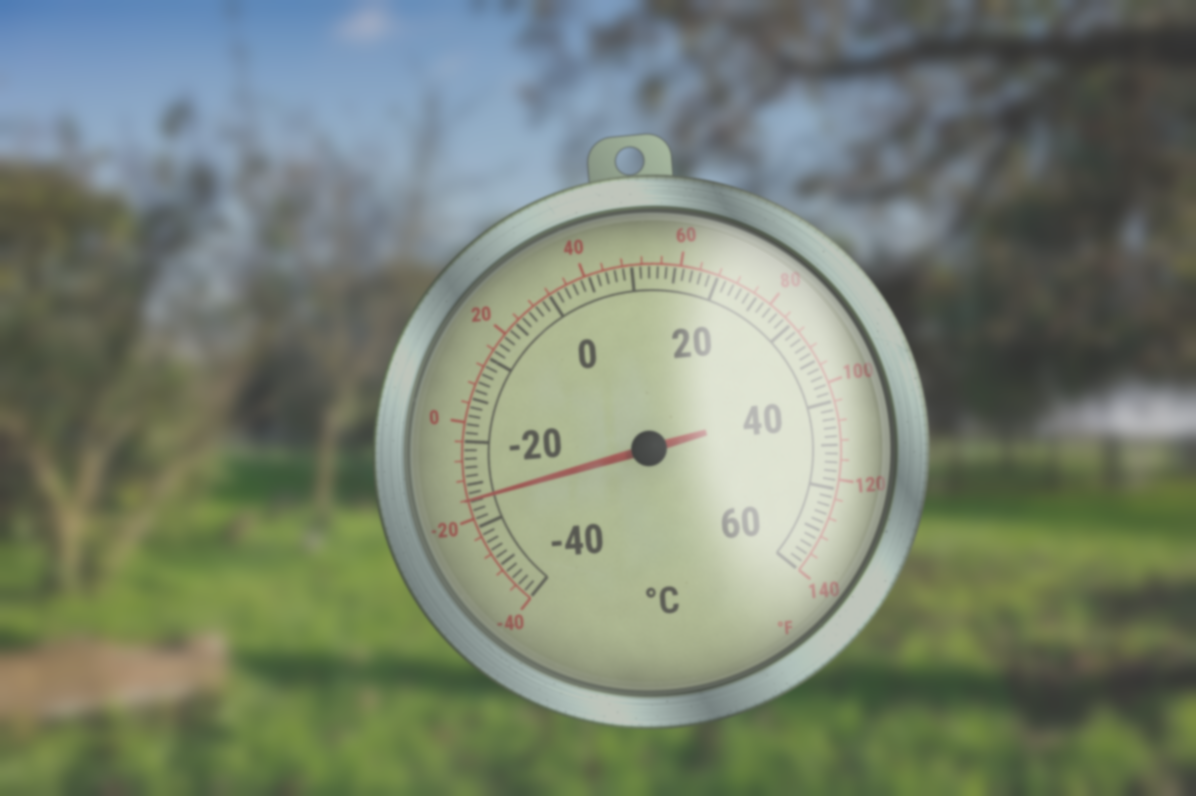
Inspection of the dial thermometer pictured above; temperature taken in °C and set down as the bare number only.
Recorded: -27
